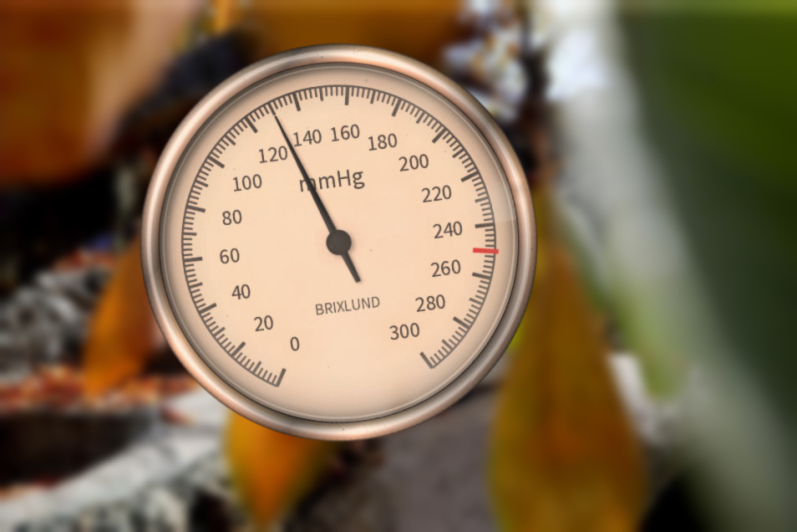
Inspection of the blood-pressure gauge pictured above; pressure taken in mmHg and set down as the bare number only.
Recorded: 130
